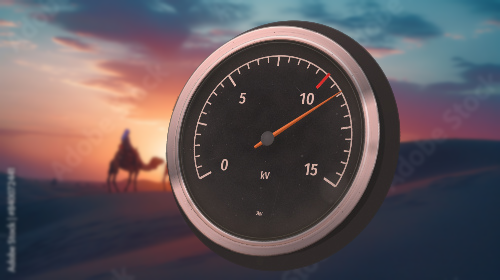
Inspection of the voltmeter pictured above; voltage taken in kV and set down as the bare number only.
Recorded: 11
